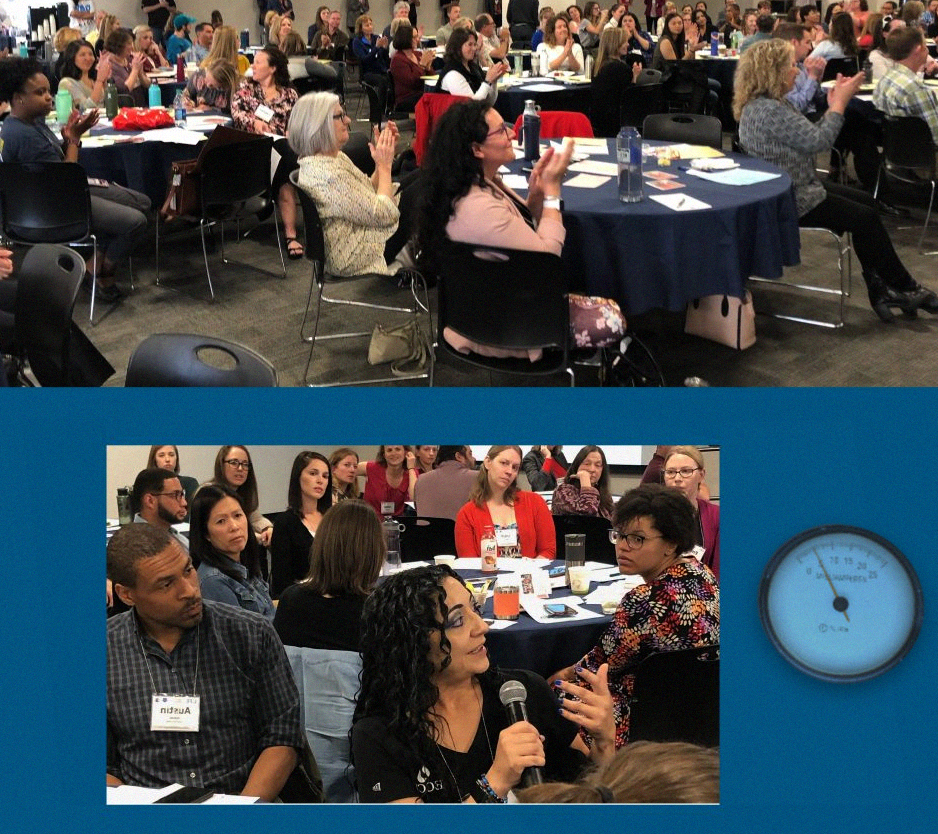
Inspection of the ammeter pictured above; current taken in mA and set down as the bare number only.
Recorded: 5
